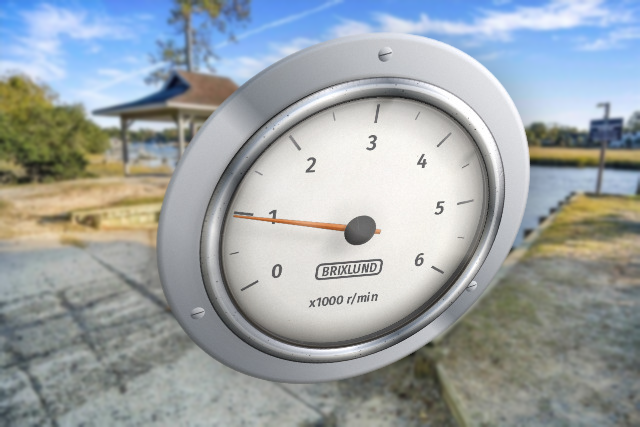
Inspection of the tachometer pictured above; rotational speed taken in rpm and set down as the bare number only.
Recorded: 1000
